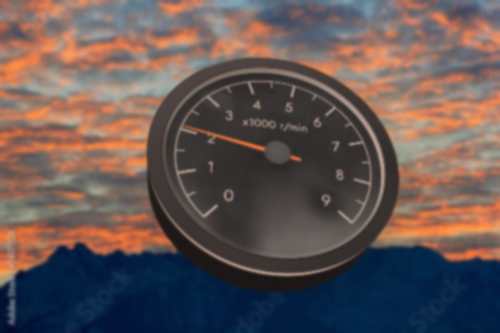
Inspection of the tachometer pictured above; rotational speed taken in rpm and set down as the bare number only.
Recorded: 2000
